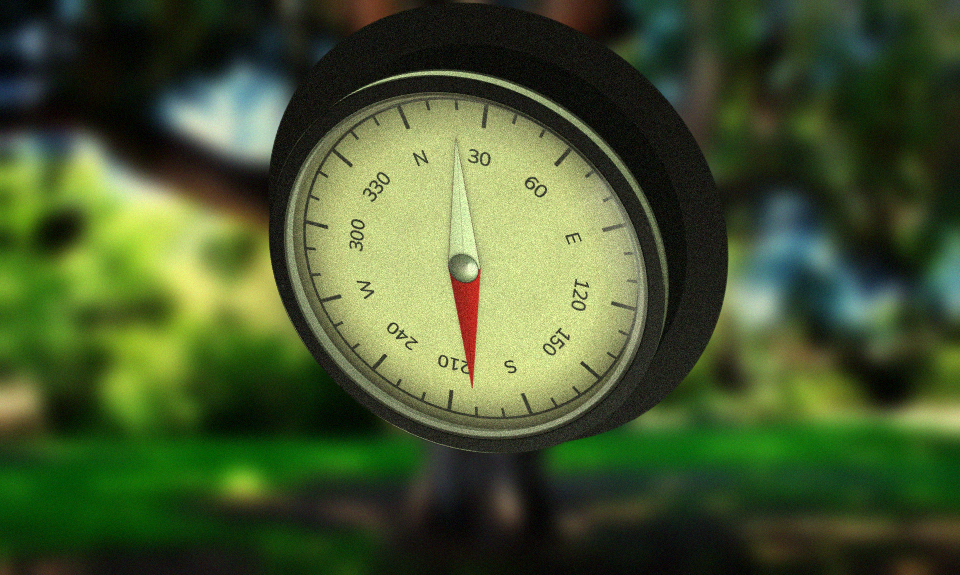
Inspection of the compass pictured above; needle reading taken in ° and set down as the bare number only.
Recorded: 200
